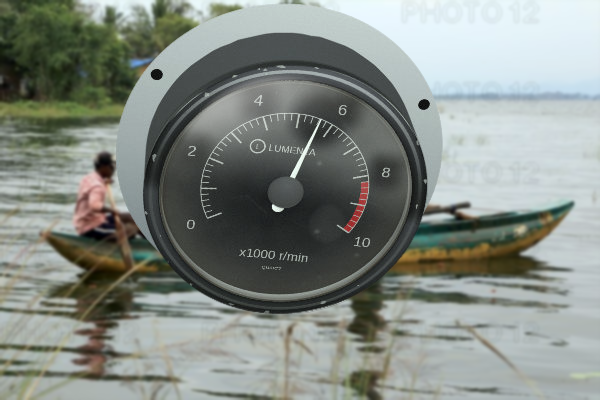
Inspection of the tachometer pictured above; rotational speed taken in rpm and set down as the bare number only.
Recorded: 5600
